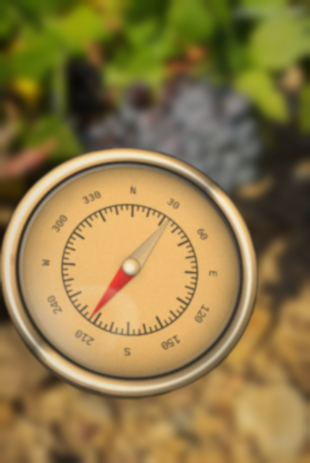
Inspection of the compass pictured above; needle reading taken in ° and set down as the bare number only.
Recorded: 215
